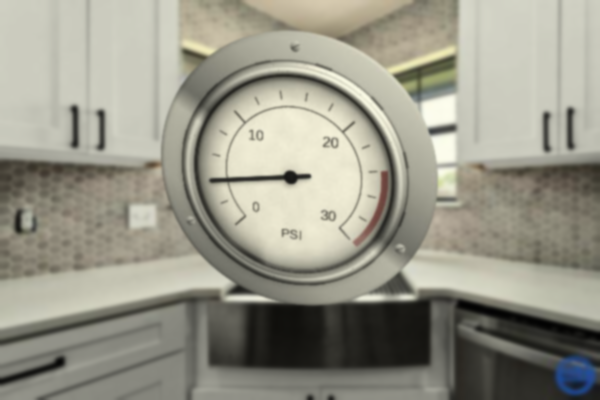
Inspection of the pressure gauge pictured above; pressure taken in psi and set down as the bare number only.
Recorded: 4
